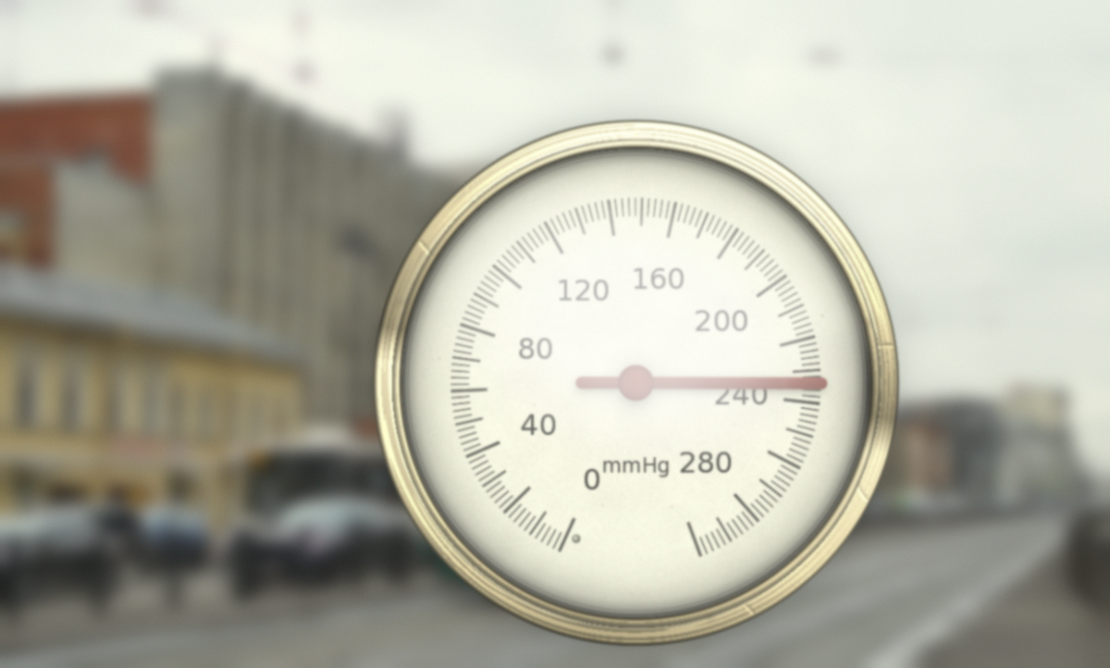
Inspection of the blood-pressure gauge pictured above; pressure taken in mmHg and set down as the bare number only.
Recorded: 234
